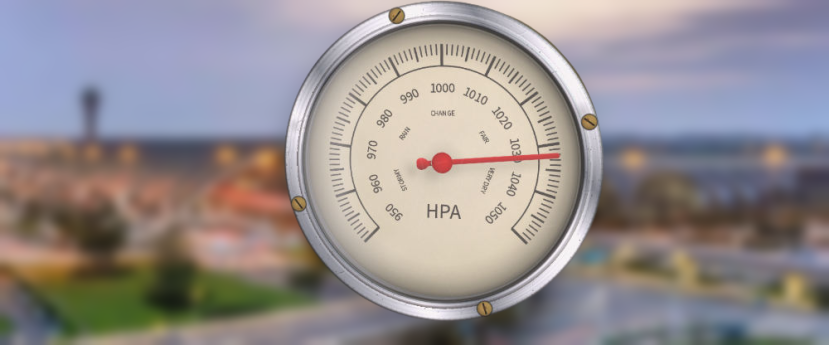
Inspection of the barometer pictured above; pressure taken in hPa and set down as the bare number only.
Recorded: 1032
